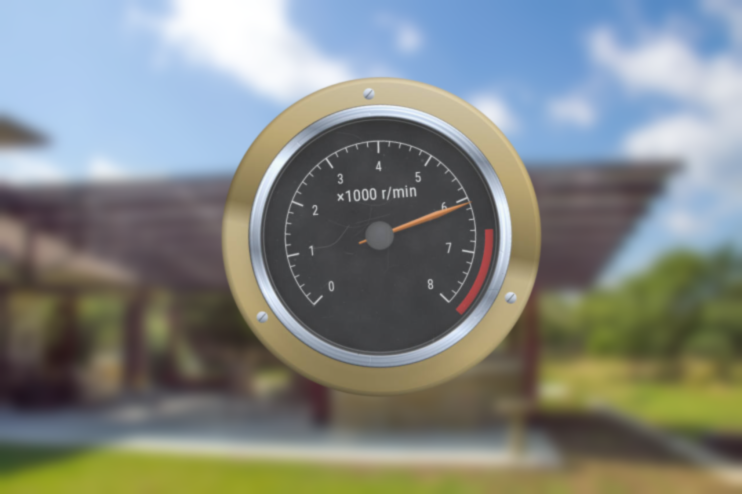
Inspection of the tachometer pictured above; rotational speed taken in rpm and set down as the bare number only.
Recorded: 6100
